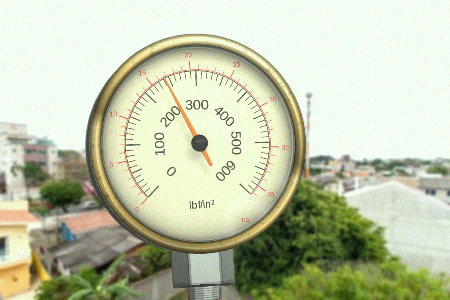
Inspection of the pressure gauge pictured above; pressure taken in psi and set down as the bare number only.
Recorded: 240
